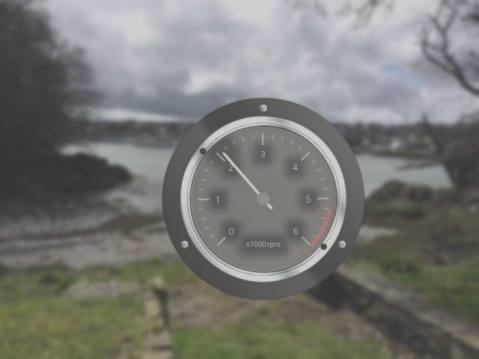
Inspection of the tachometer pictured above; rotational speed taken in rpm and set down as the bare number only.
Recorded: 2100
